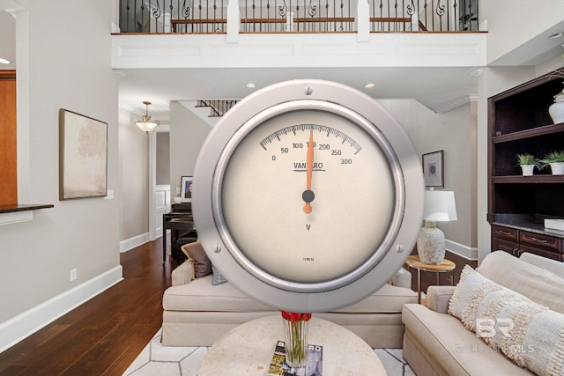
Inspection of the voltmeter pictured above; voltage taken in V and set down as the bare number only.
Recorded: 150
